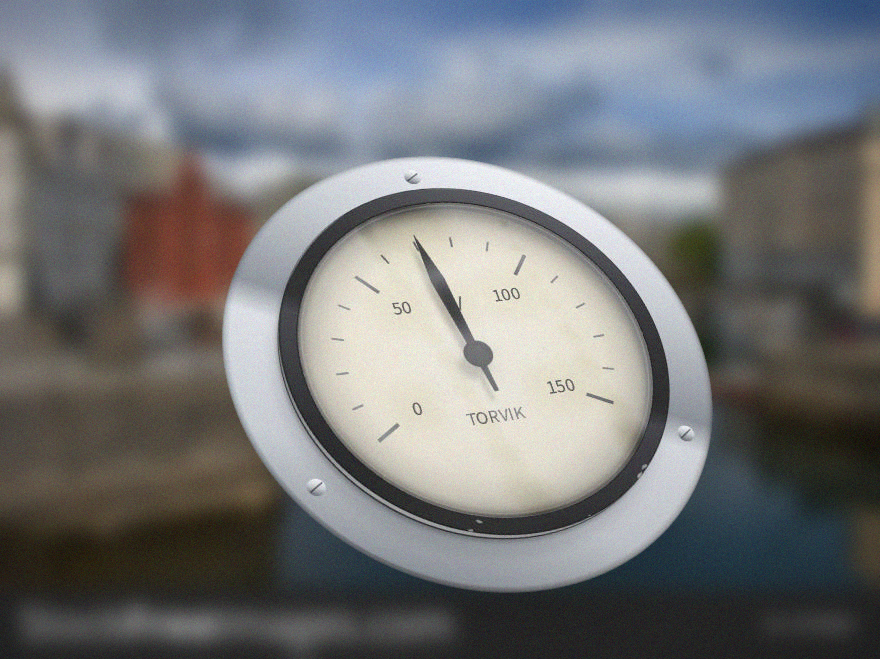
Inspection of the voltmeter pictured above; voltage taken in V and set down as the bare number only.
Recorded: 70
